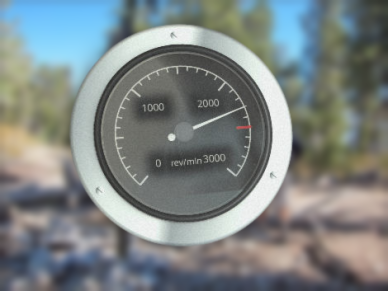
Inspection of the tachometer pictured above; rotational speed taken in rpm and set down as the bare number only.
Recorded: 2300
